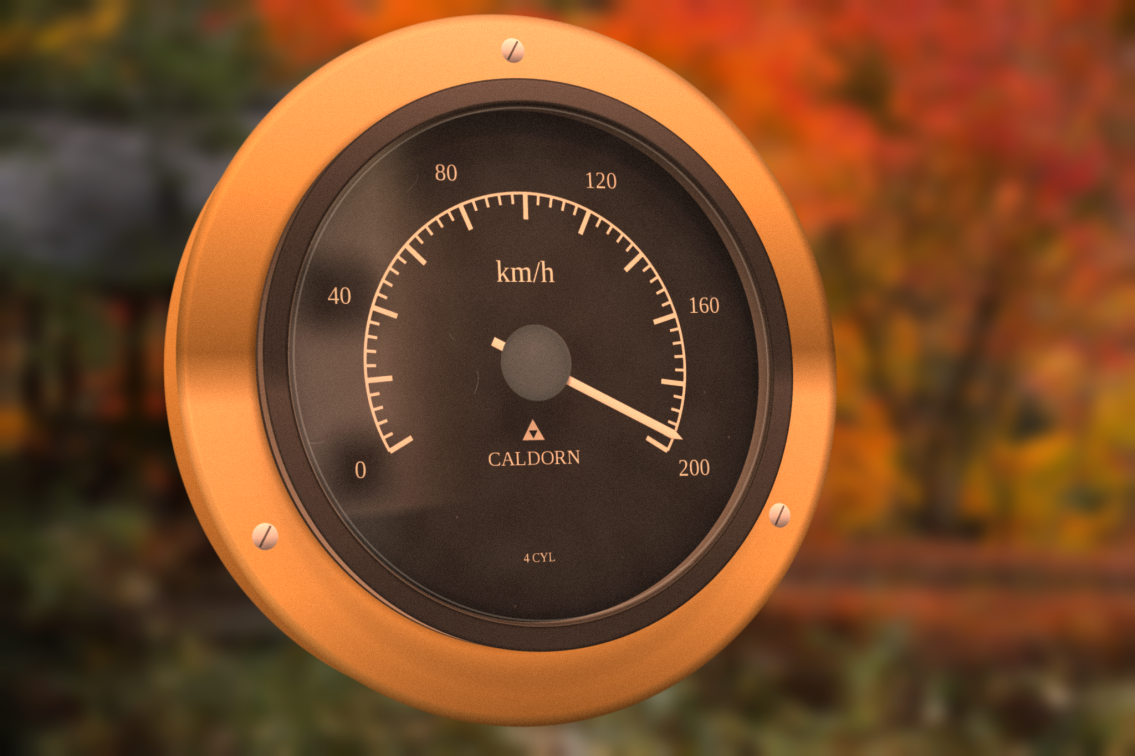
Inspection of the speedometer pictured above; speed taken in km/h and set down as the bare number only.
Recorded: 196
